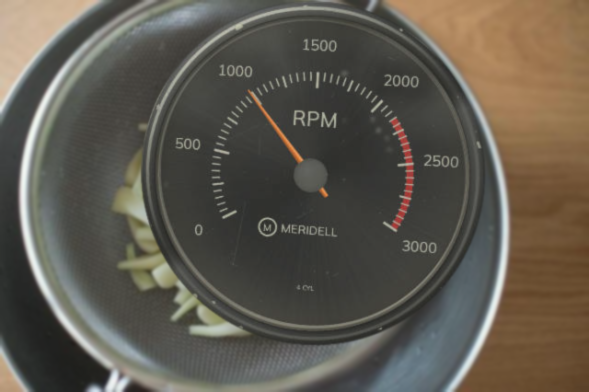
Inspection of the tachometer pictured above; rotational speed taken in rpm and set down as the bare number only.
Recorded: 1000
